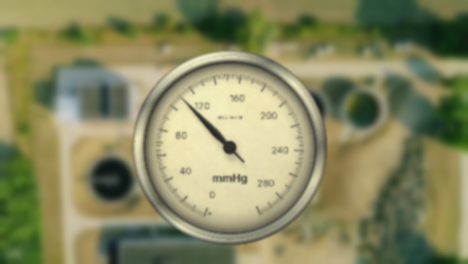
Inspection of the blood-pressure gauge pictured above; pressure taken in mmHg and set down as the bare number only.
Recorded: 110
